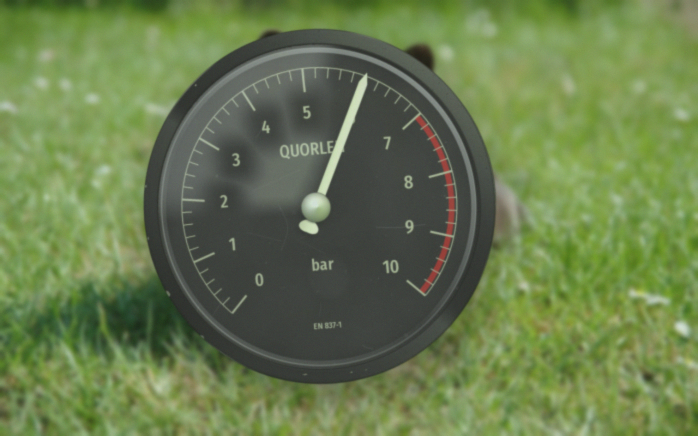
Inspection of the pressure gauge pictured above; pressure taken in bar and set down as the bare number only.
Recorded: 6
